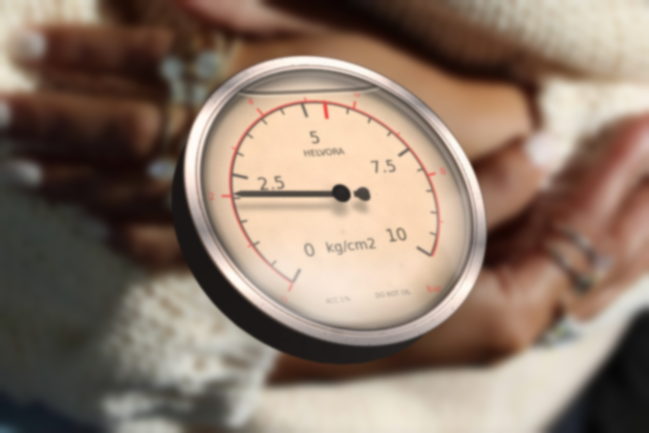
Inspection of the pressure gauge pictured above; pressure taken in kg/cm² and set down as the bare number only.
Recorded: 2
